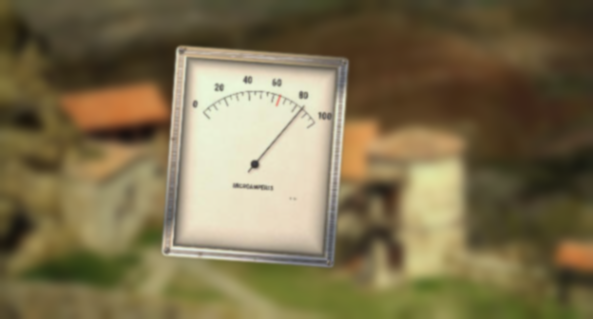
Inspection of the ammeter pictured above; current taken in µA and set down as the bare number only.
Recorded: 85
